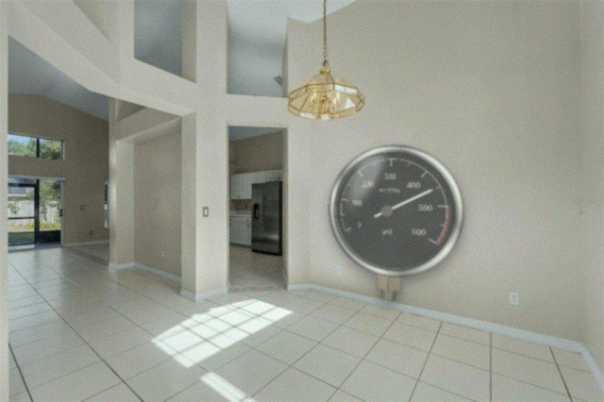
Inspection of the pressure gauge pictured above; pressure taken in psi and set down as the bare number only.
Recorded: 450
